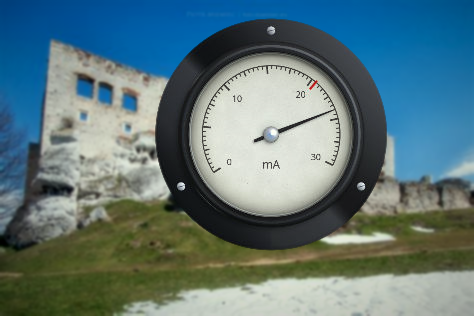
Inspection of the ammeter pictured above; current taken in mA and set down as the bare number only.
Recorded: 24
